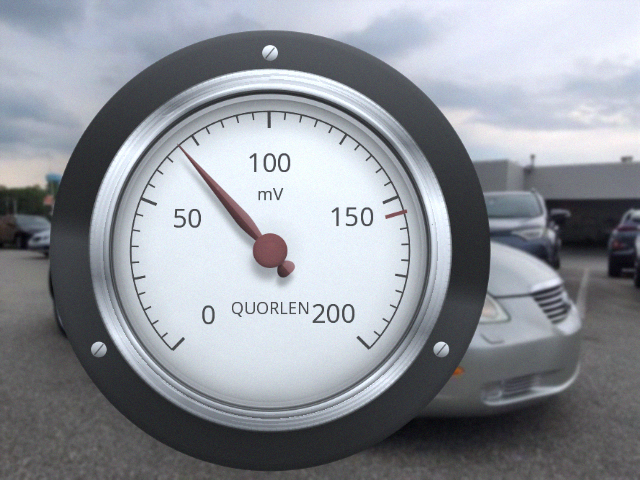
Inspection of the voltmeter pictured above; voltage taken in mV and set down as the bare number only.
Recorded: 70
